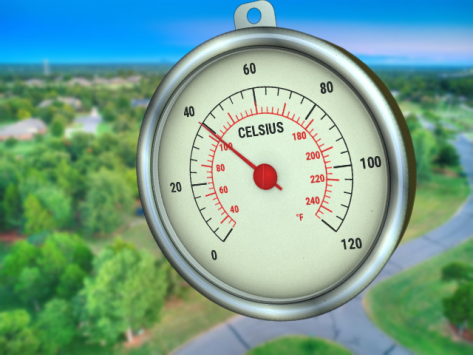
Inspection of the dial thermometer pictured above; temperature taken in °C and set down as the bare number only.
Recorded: 40
